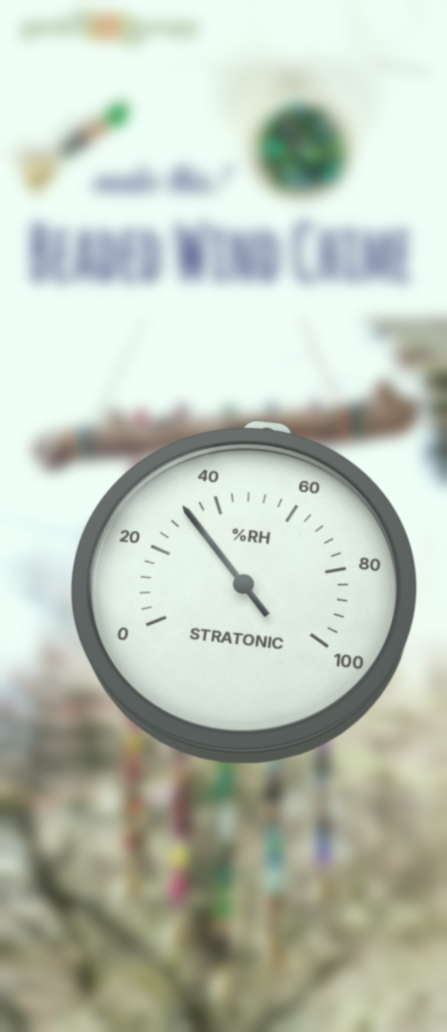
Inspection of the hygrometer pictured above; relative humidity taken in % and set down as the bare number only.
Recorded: 32
